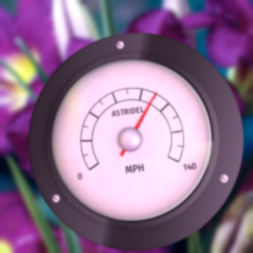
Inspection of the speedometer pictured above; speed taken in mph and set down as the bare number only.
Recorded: 90
